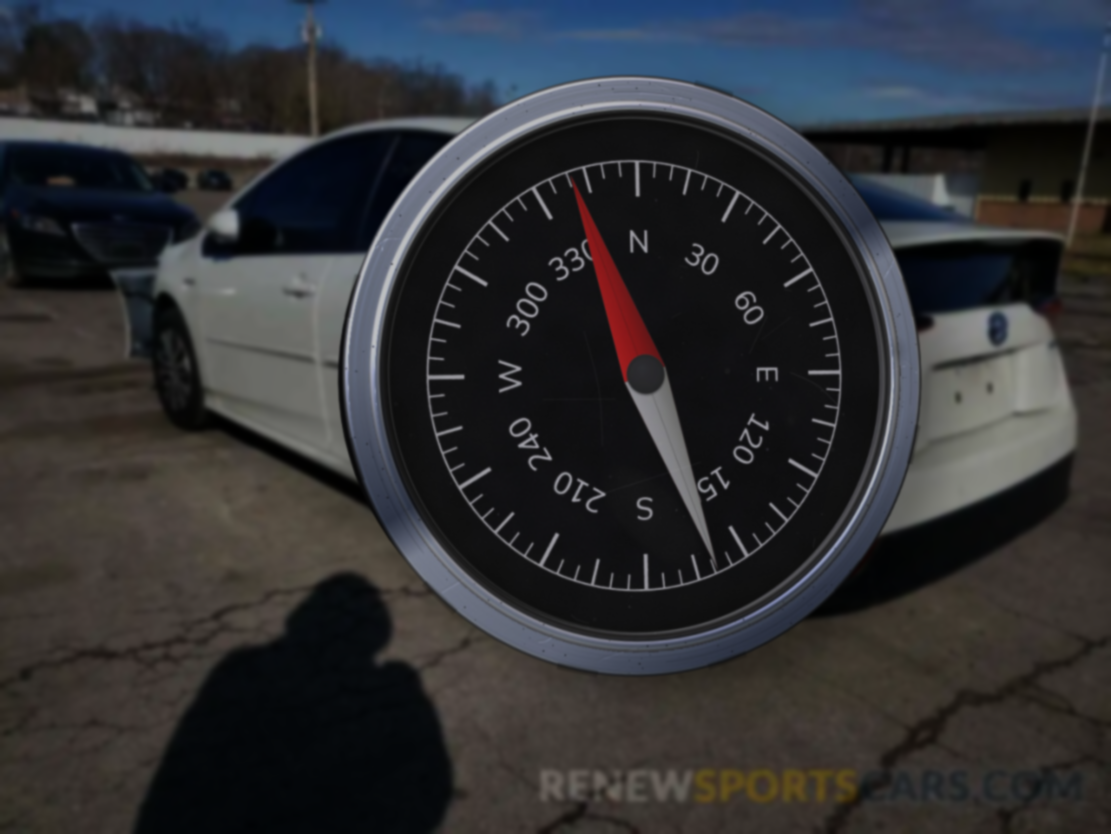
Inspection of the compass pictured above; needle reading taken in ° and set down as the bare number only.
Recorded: 340
